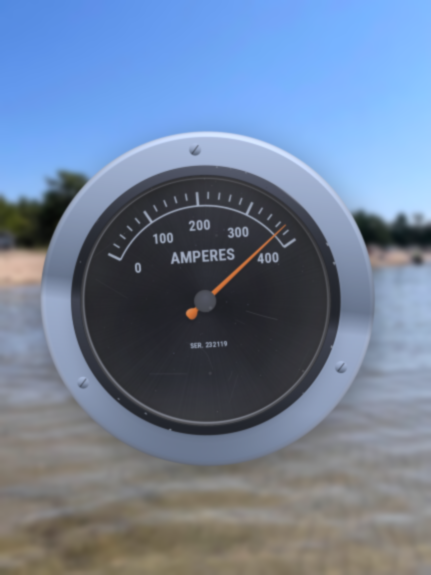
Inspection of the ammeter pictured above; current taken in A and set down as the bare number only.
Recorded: 370
